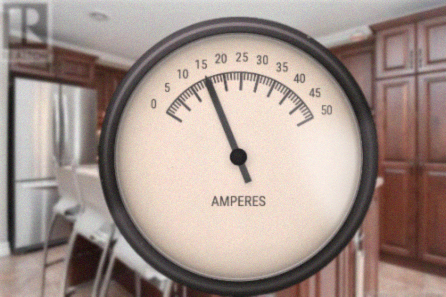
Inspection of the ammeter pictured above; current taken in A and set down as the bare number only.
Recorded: 15
